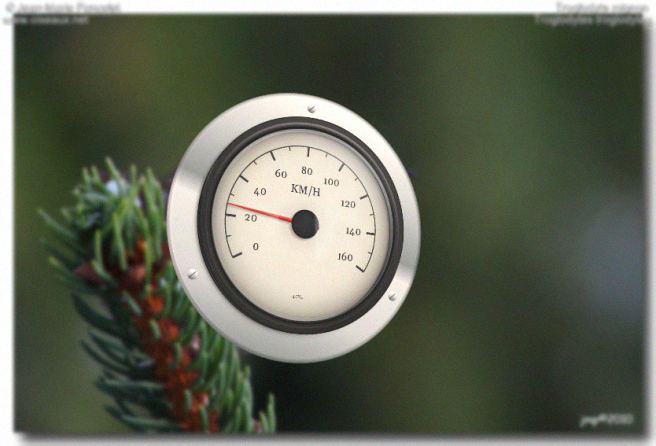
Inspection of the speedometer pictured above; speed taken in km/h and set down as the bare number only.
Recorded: 25
